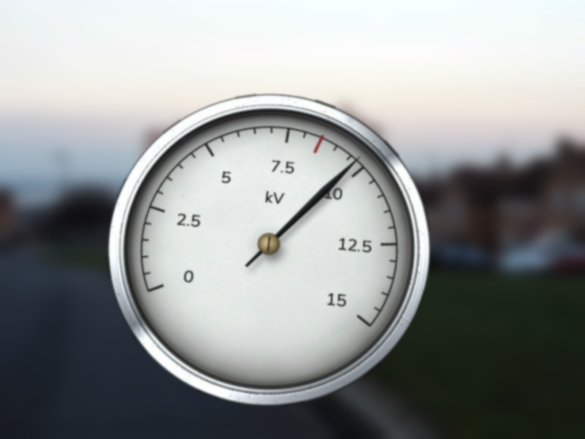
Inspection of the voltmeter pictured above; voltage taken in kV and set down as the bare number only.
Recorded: 9.75
